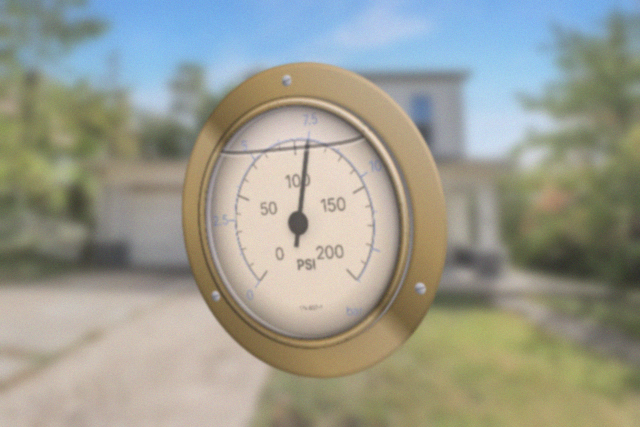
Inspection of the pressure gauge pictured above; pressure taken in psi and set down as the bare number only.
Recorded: 110
